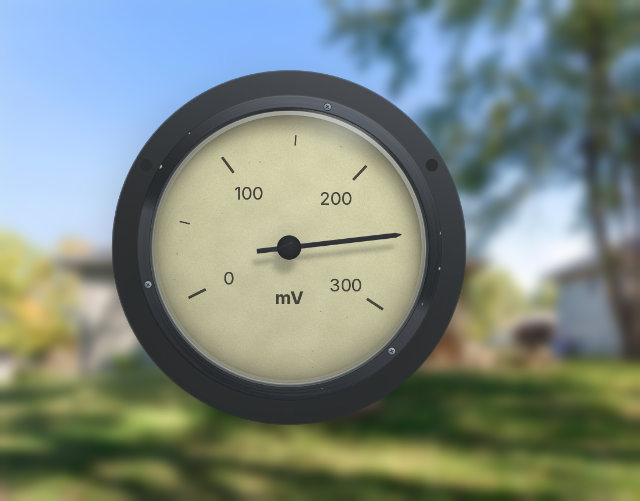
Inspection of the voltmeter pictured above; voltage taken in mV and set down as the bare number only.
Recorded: 250
